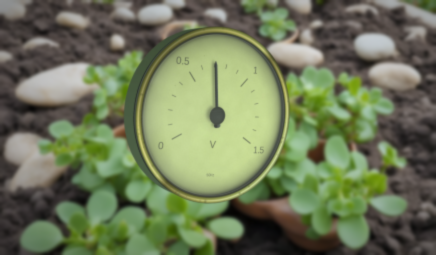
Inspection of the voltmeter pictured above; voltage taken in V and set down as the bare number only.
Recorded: 0.7
